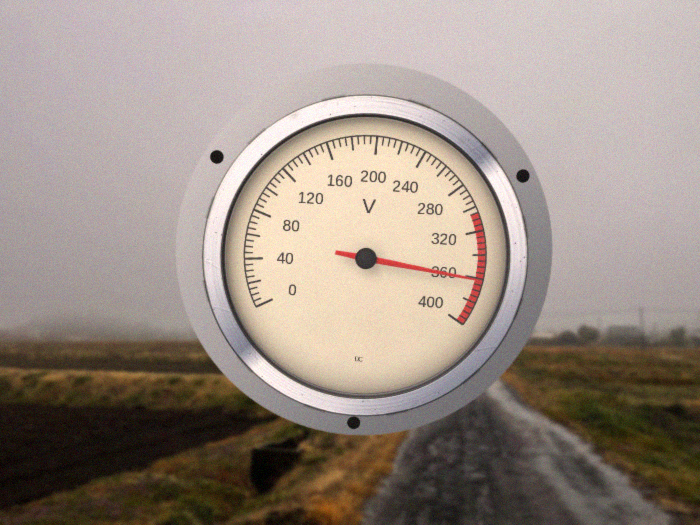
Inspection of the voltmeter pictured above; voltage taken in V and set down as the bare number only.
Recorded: 360
